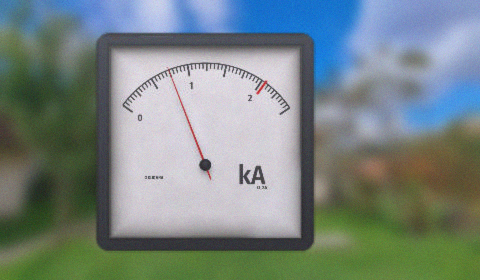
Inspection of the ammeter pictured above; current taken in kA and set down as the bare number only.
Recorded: 0.75
